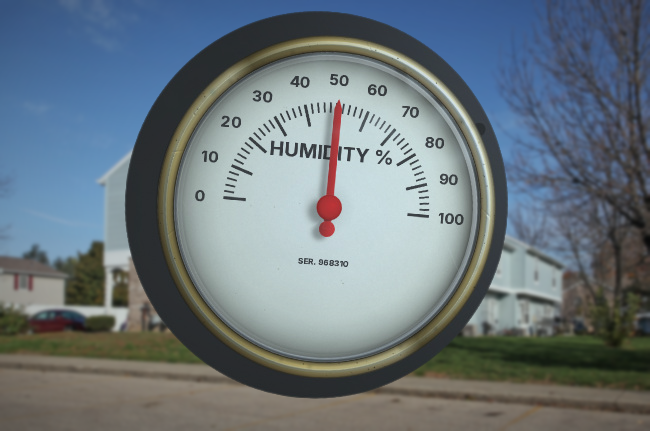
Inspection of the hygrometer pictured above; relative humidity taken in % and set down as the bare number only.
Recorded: 50
